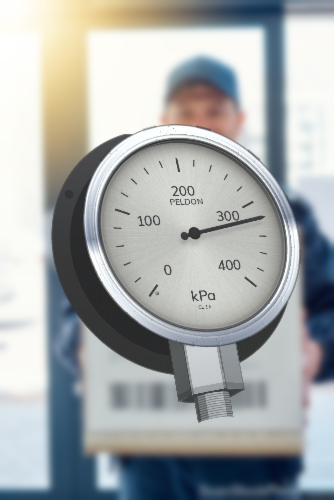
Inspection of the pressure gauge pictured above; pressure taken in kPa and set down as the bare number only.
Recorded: 320
